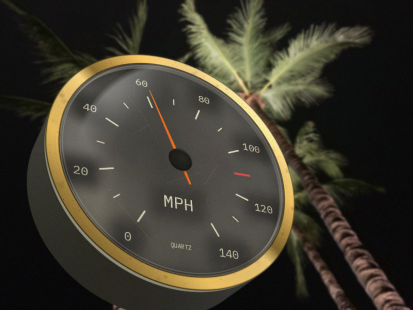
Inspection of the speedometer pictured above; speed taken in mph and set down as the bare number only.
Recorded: 60
